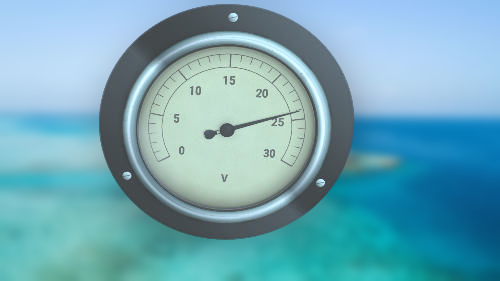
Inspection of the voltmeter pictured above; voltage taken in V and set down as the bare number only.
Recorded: 24
